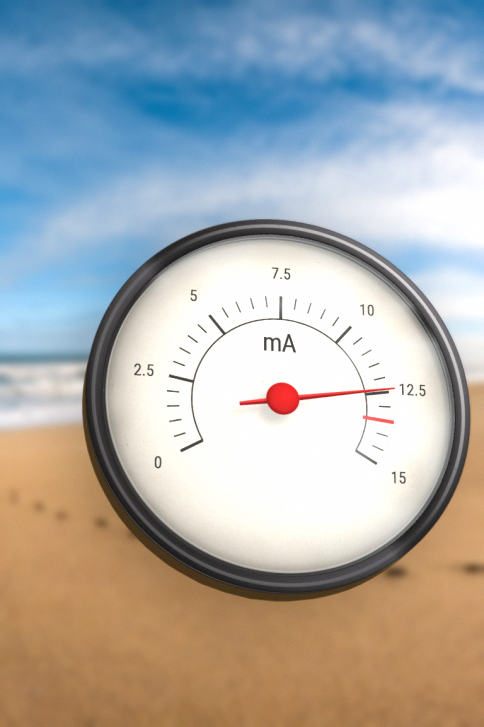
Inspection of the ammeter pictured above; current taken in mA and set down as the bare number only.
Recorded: 12.5
